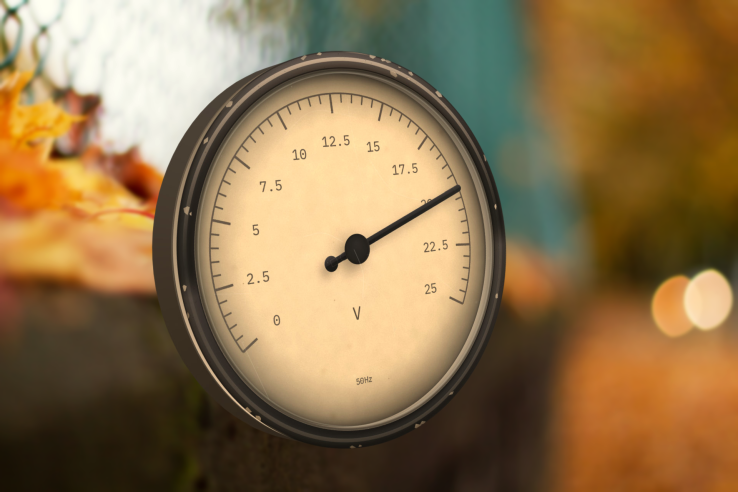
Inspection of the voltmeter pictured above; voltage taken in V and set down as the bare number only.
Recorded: 20
